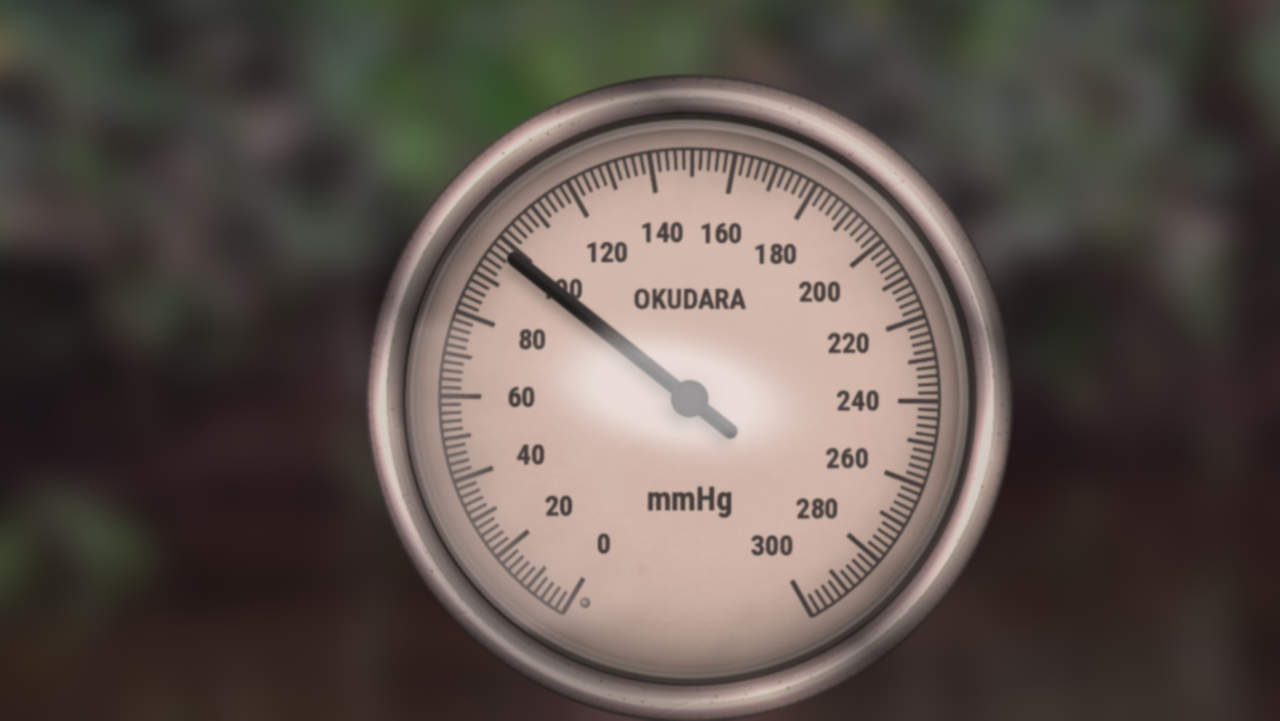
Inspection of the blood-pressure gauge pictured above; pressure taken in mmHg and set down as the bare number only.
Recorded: 98
